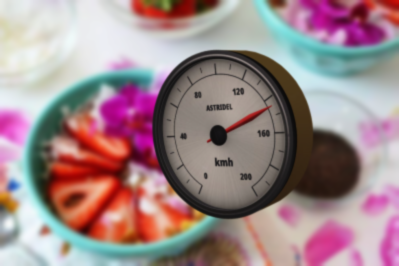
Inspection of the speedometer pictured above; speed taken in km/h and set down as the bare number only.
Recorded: 145
